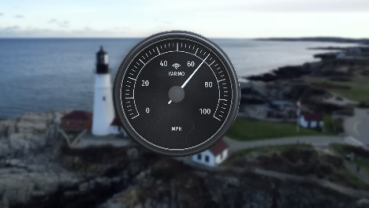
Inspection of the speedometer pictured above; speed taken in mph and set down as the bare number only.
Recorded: 66
